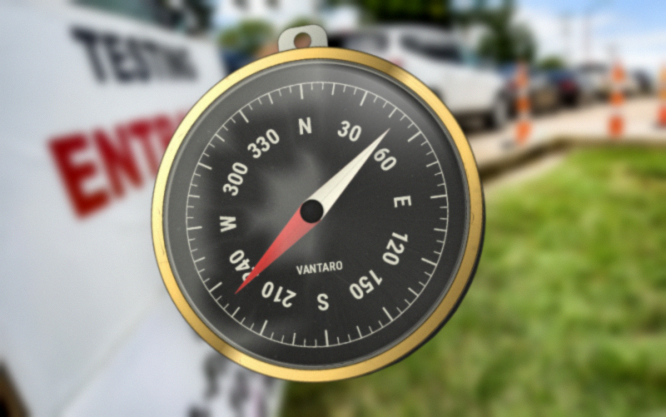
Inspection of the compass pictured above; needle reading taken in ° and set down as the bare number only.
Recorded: 230
